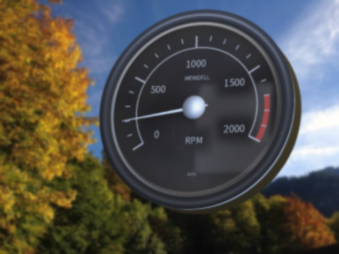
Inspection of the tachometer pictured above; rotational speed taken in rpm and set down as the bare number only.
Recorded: 200
